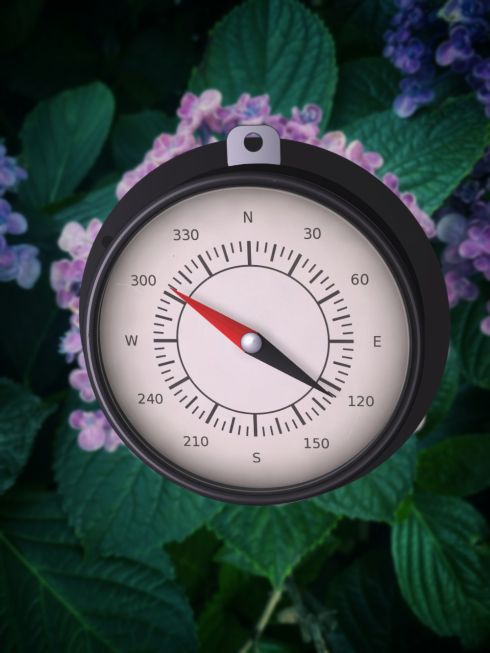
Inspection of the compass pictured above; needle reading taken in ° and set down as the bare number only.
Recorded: 305
